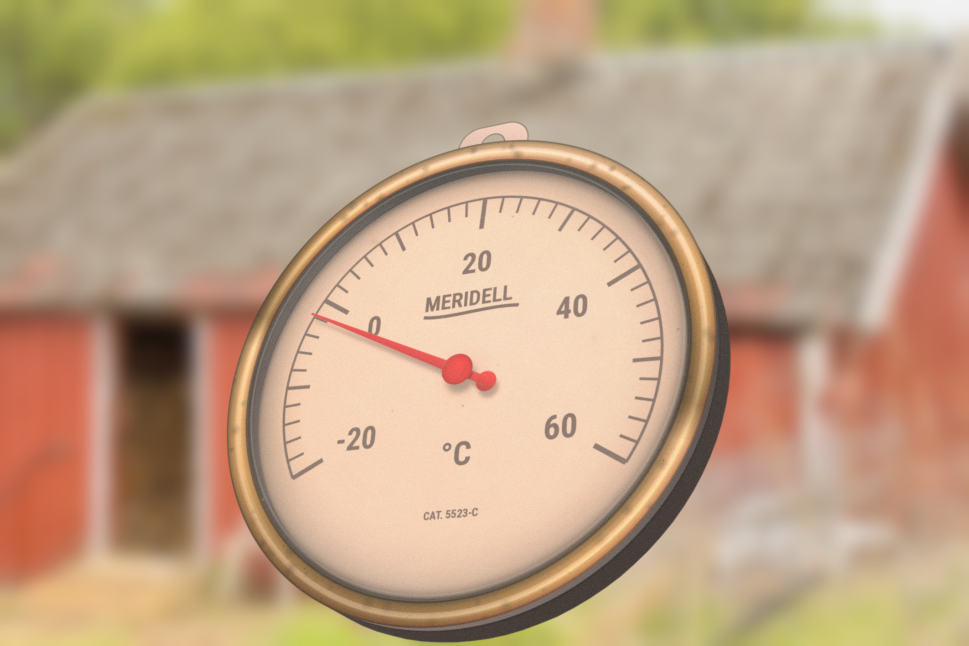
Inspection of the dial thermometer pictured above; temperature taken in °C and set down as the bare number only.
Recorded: -2
